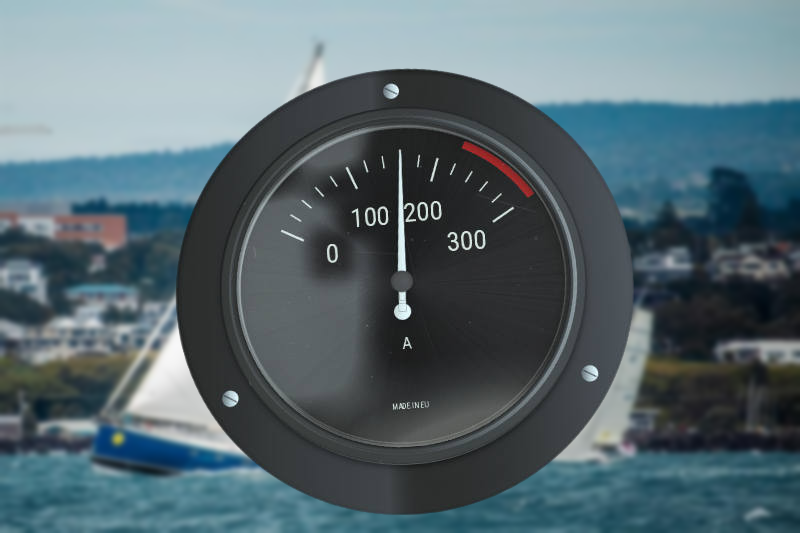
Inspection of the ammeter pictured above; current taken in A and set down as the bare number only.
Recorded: 160
